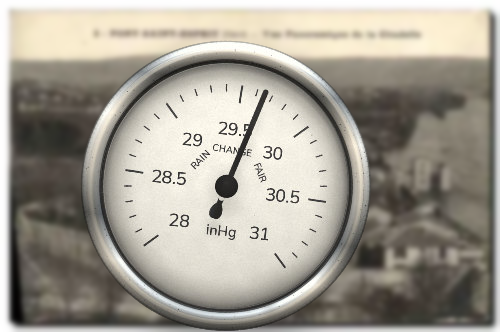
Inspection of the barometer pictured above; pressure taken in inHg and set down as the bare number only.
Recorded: 29.65
